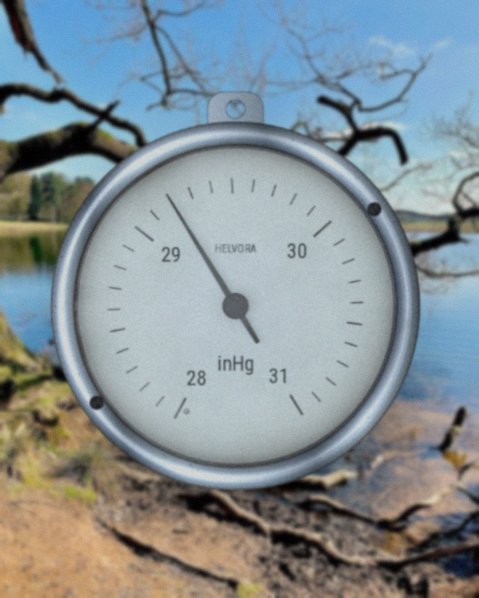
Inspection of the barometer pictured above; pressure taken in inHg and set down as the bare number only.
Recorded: 29.2
